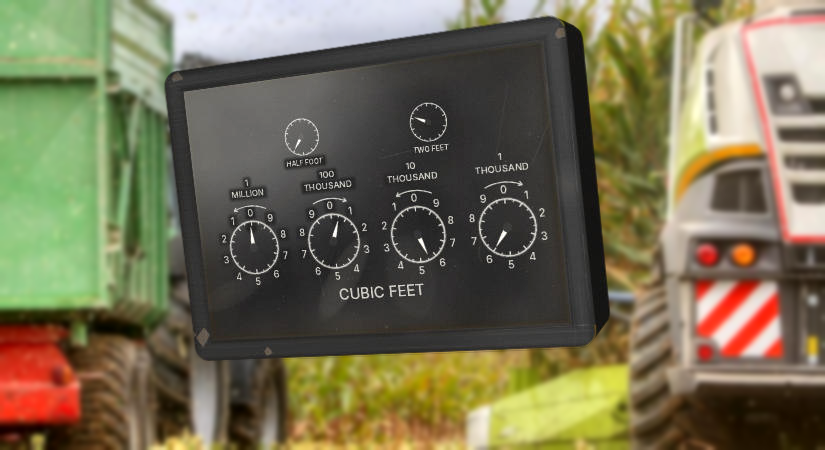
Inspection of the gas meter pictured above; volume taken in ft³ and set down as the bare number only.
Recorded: 5600
